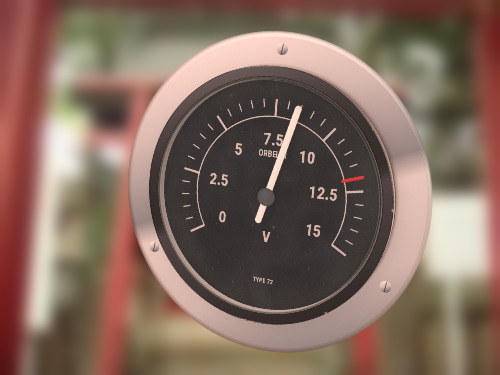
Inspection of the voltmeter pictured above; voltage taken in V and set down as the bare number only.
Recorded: 8.5
